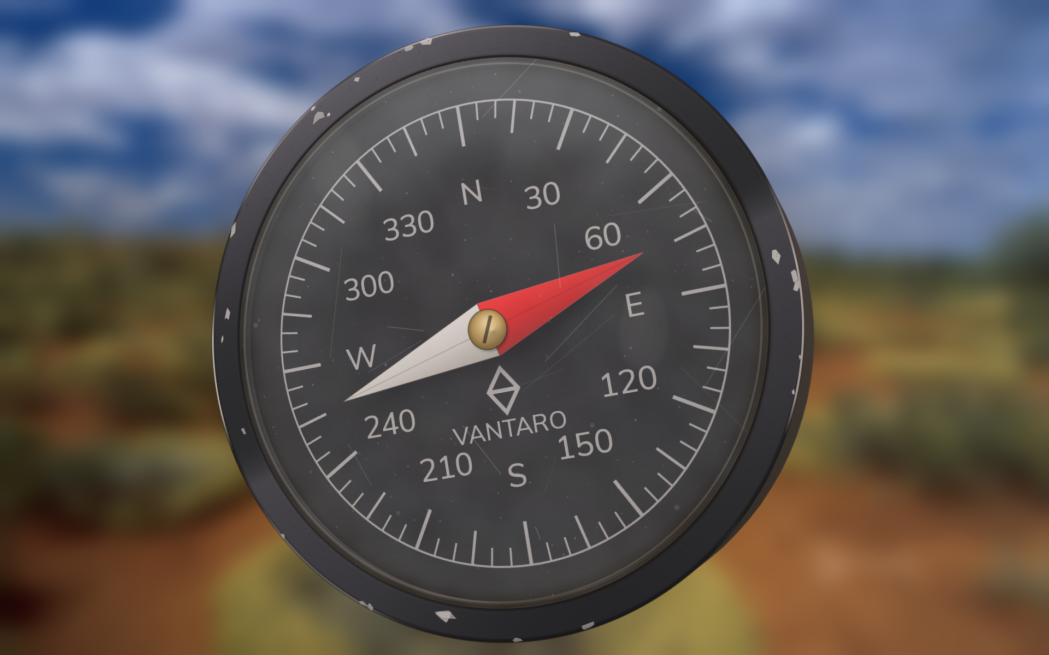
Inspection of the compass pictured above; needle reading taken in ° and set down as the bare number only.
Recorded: 75
